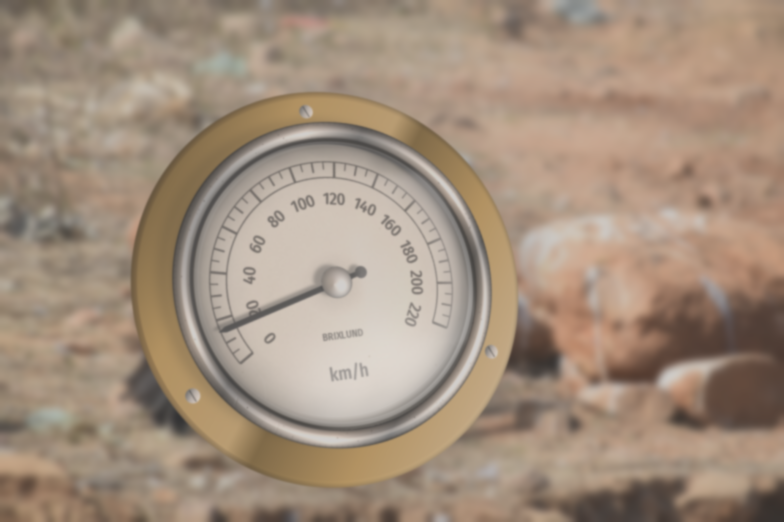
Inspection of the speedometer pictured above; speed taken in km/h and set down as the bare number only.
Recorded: 15
